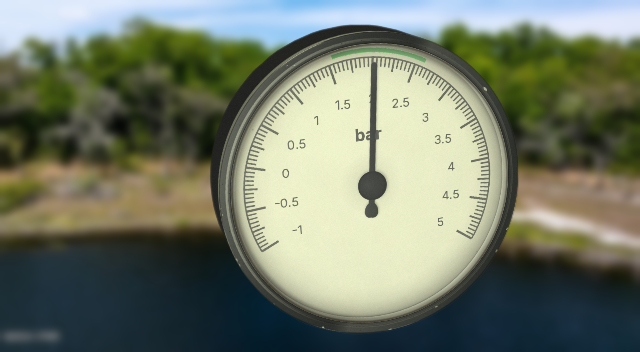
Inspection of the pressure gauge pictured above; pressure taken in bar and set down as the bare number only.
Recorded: 2
